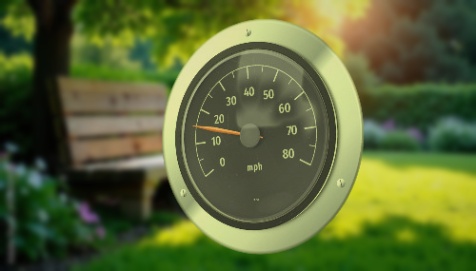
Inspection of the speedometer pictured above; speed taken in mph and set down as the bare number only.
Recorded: 15
